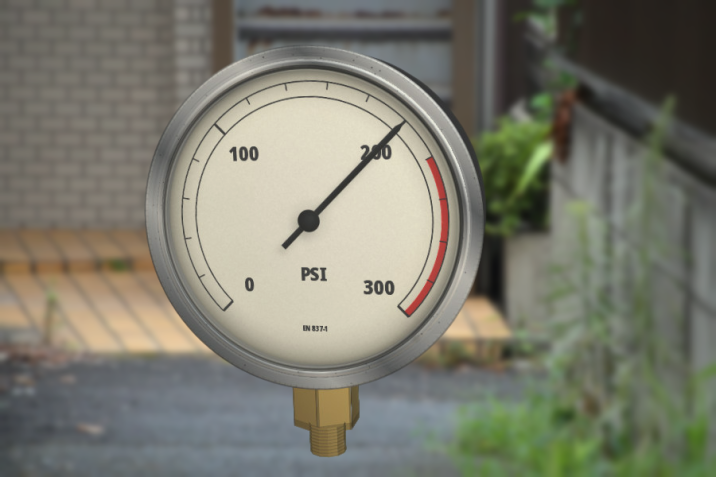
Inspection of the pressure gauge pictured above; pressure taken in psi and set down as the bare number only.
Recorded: 200
